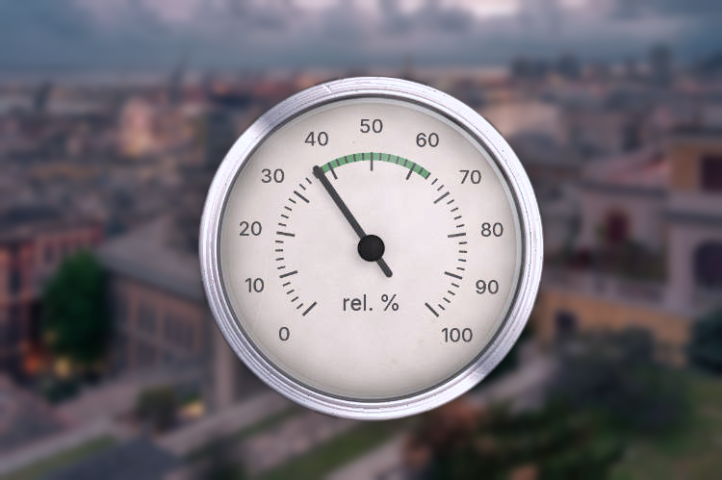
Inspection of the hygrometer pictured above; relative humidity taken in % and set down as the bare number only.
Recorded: 37
